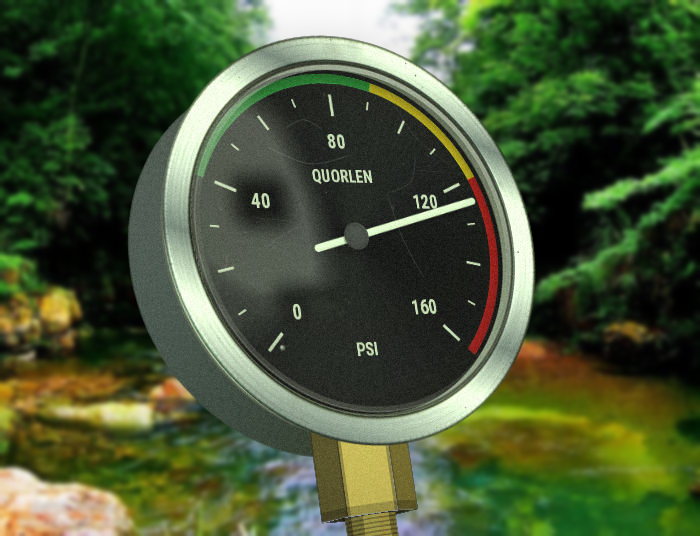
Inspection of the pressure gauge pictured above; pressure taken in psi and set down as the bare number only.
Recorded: 125
